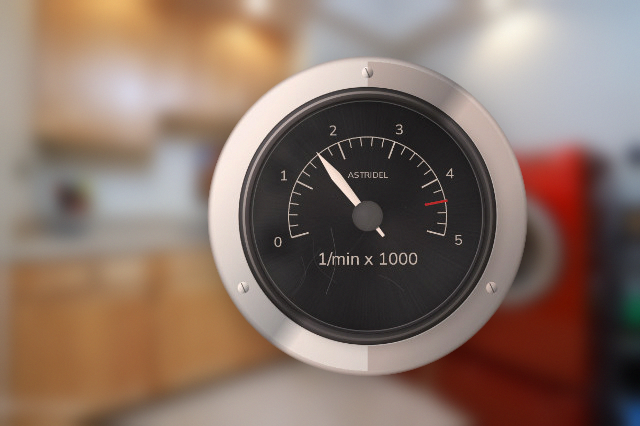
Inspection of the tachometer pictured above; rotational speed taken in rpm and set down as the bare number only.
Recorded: 1600
